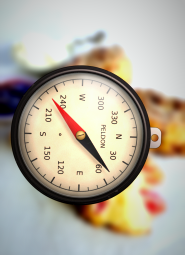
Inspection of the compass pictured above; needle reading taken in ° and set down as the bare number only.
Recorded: 230
